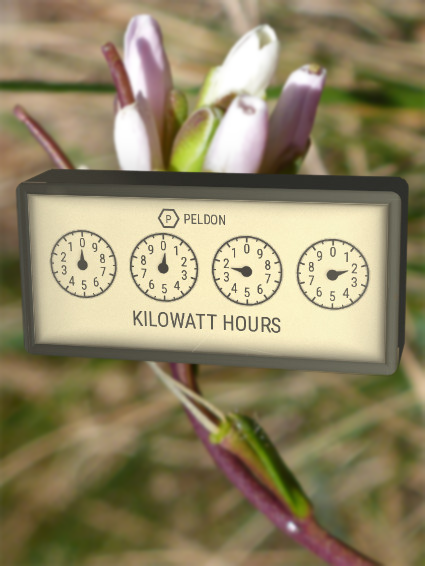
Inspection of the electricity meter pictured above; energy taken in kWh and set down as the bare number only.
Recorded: 22
